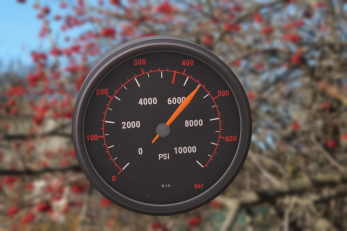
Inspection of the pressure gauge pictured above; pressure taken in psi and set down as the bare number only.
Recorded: 6500
